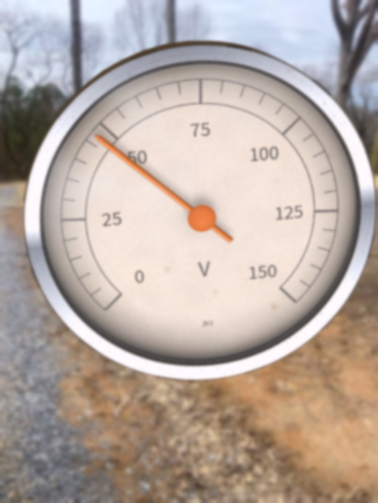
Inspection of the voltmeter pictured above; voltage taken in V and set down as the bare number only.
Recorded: 47.5
